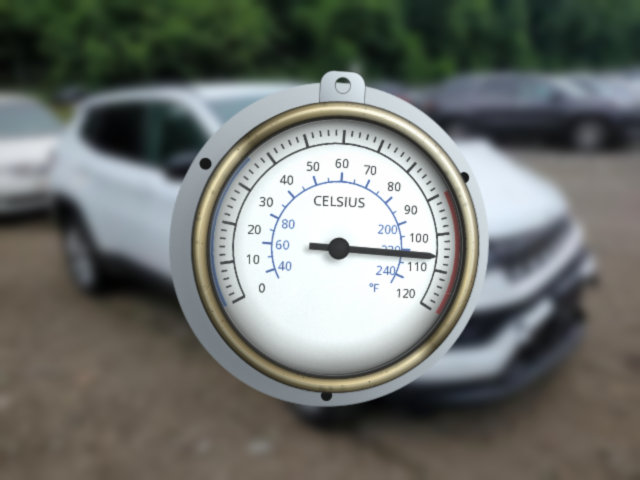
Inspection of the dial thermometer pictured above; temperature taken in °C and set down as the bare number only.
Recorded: 106
